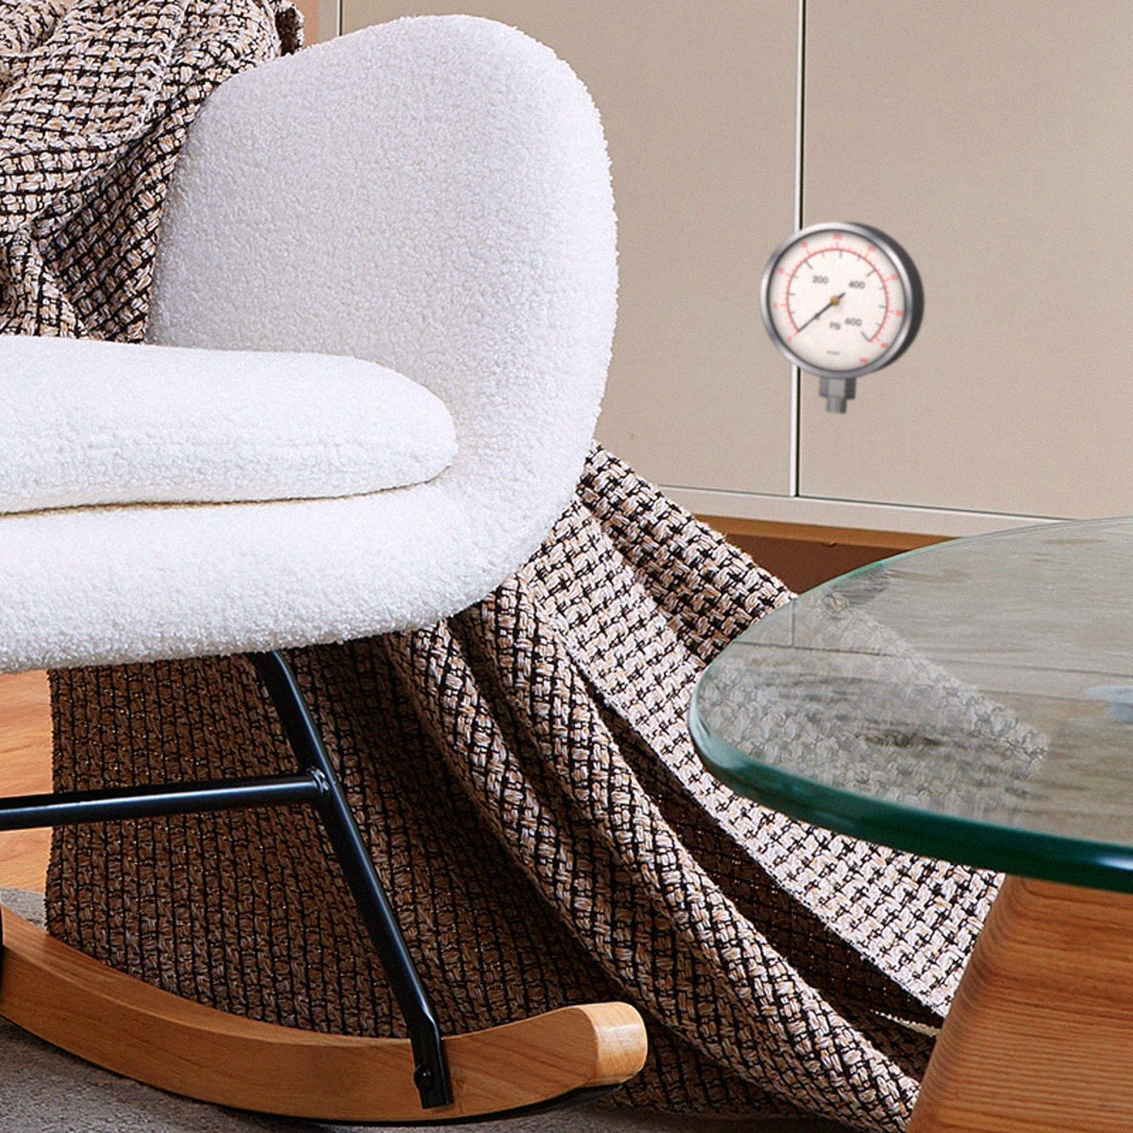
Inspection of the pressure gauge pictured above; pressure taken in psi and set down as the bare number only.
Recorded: 0
